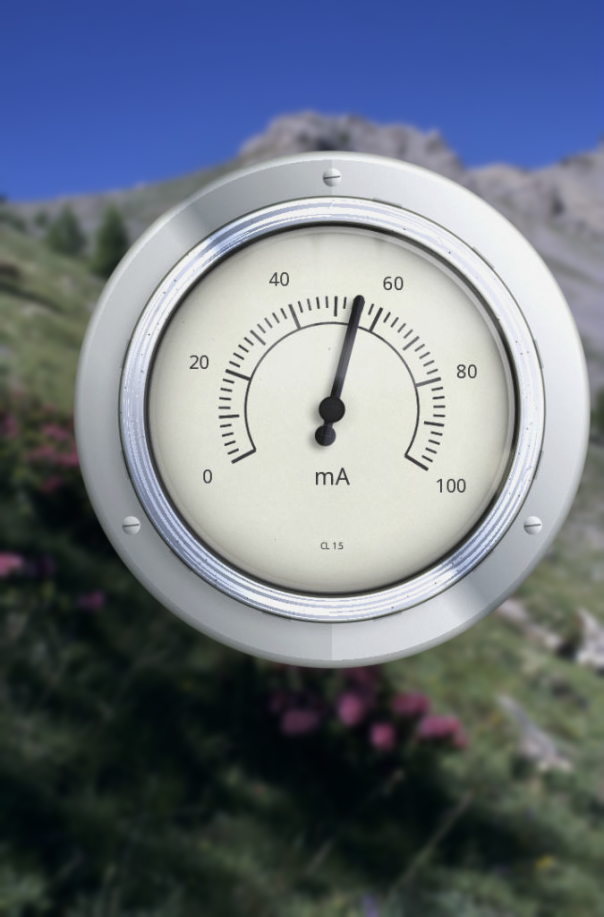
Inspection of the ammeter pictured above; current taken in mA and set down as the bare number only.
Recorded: 55
